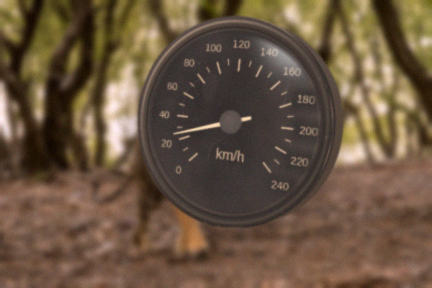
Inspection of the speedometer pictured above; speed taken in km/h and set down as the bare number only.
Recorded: 25
